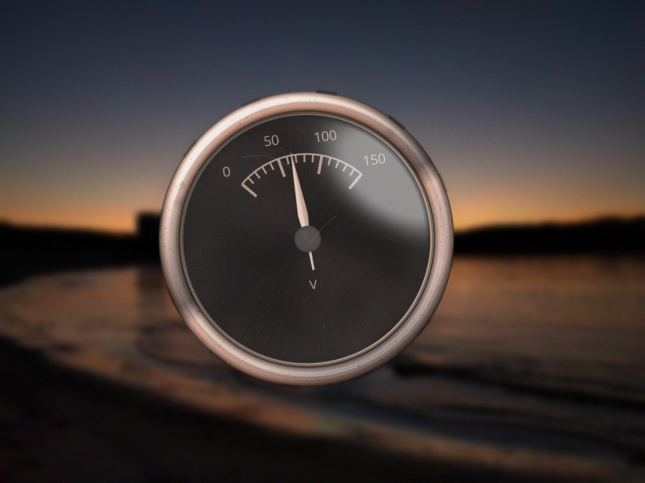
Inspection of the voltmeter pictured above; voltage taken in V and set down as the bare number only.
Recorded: 65
